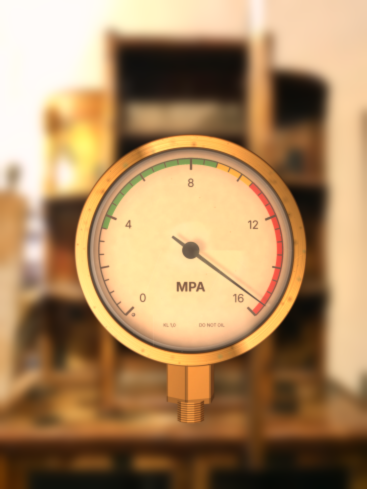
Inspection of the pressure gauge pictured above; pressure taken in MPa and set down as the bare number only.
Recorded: 15.5
